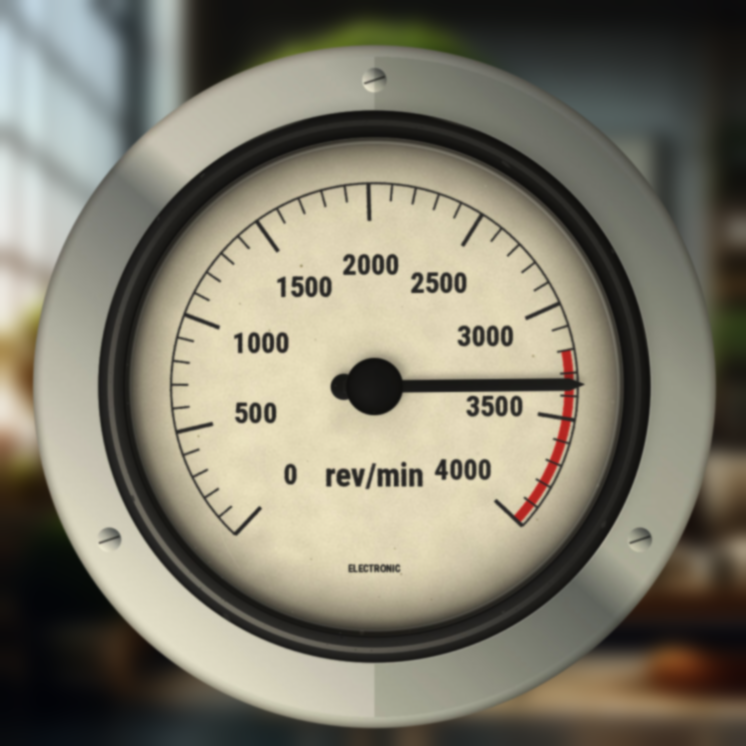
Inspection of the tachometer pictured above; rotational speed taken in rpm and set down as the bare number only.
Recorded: 3350
